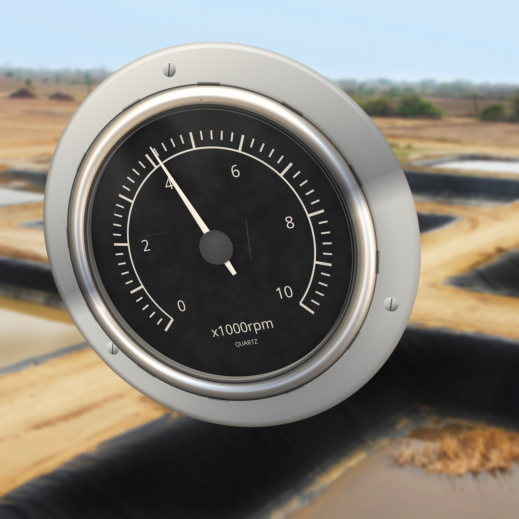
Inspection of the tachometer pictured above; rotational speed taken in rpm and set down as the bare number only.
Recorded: 4200
